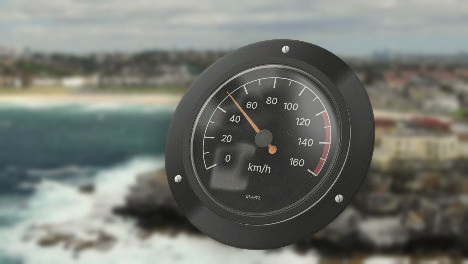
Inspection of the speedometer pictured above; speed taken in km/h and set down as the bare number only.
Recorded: 50
